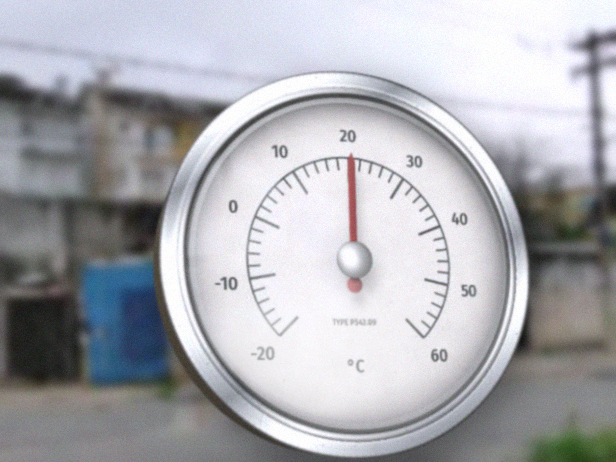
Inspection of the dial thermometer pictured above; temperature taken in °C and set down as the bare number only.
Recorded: 20
